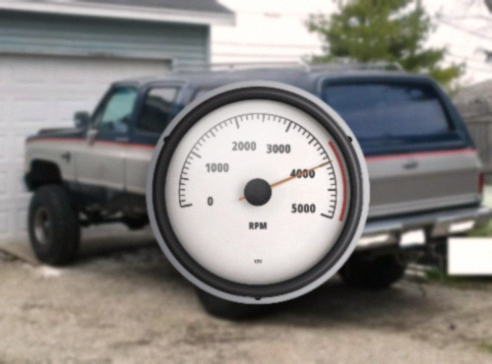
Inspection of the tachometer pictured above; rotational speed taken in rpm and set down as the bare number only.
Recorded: 4000
